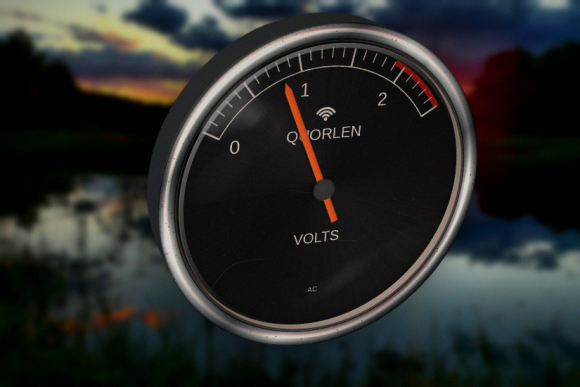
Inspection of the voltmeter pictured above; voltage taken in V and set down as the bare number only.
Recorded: 0.8
